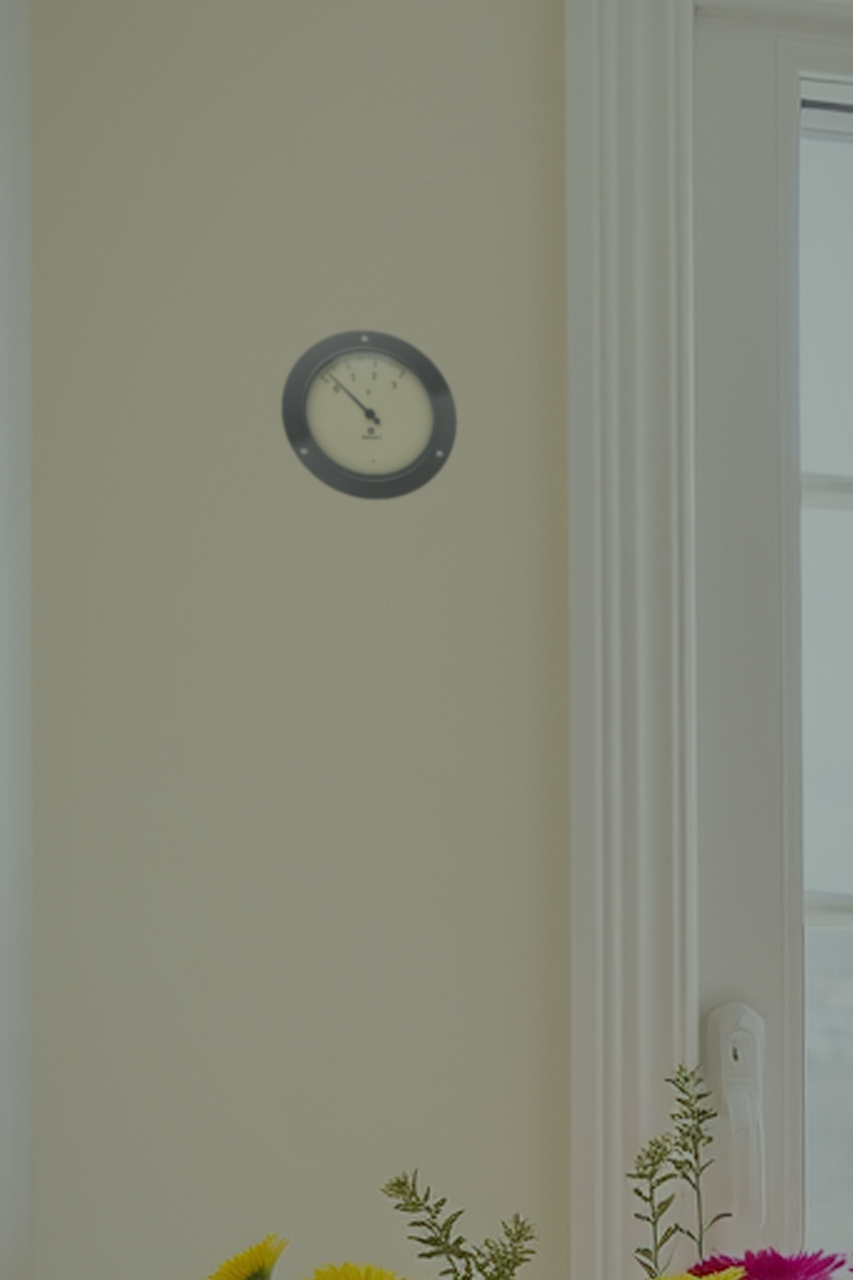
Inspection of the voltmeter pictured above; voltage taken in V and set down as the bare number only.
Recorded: 0.25
